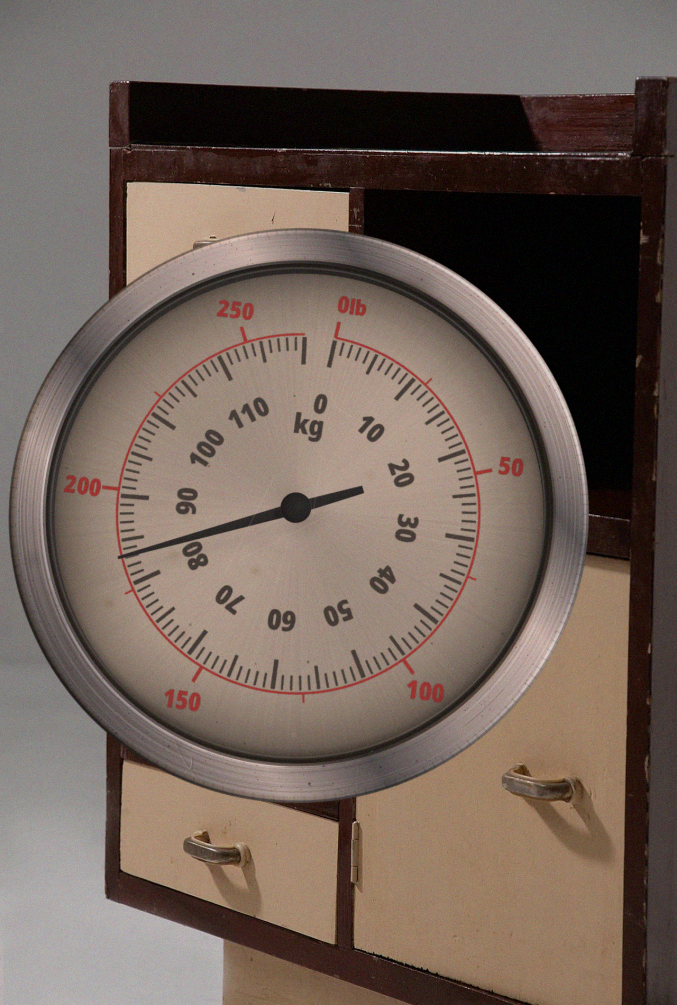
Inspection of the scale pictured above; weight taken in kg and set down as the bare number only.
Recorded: 83
